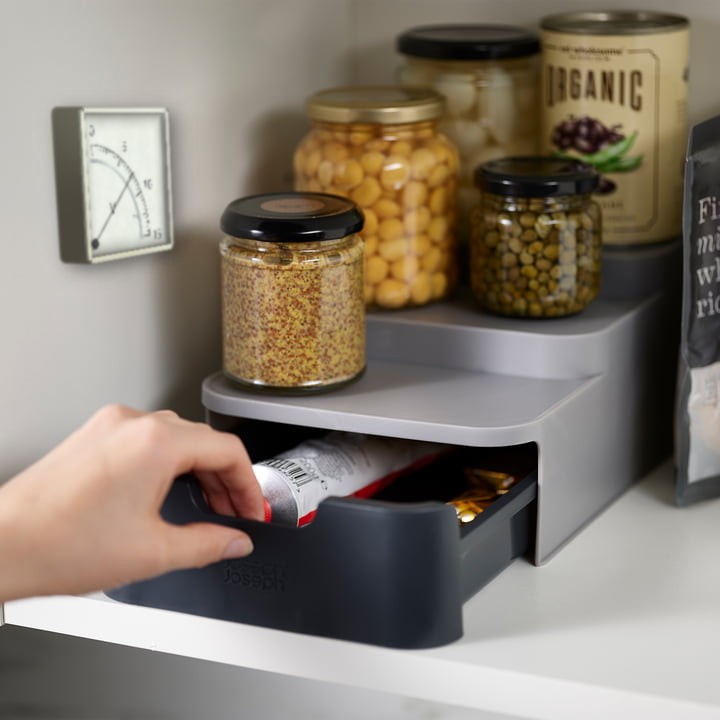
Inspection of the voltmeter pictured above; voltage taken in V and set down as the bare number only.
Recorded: 7.5
